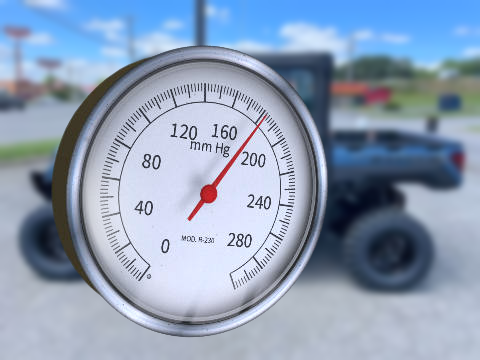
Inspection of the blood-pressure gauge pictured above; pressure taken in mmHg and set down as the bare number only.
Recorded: 180
